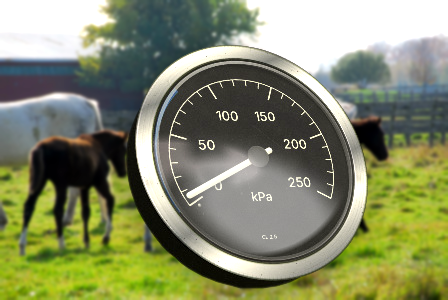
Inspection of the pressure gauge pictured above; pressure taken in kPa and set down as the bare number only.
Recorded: 5
